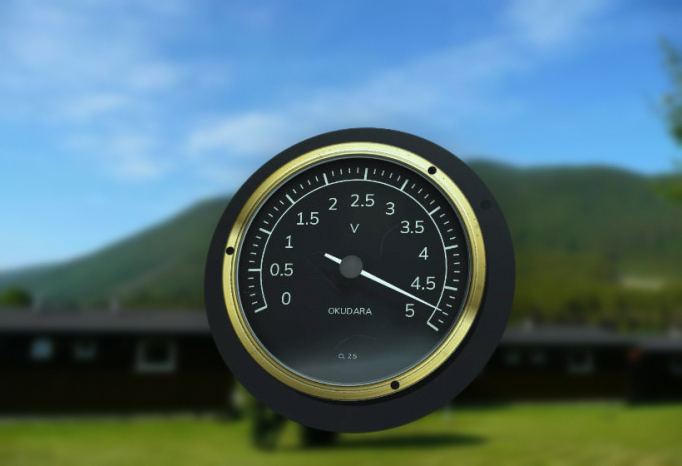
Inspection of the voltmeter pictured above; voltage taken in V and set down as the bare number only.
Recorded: 4.8
